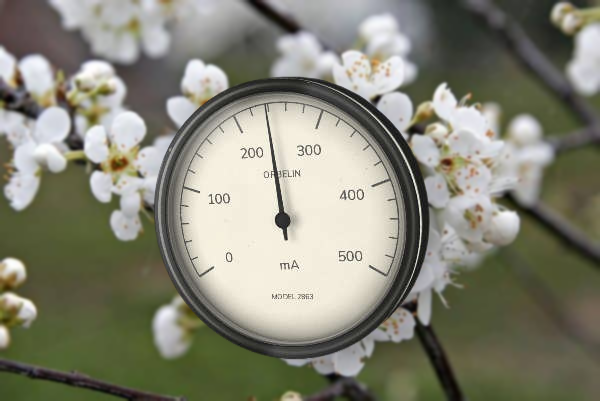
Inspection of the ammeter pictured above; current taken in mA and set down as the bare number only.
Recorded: 240
